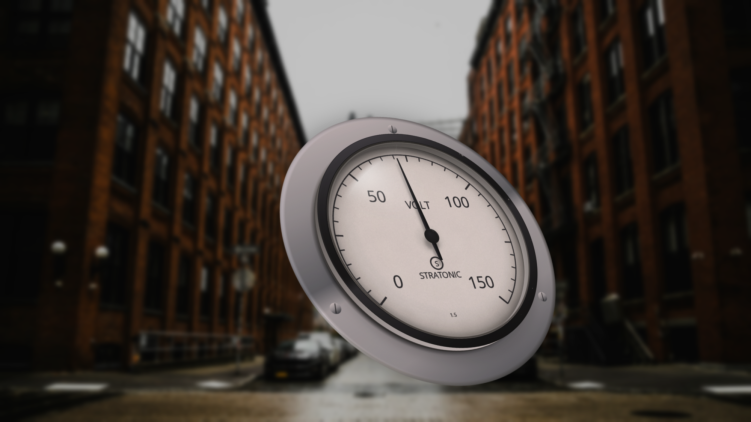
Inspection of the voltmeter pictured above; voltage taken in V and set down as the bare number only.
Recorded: 70
